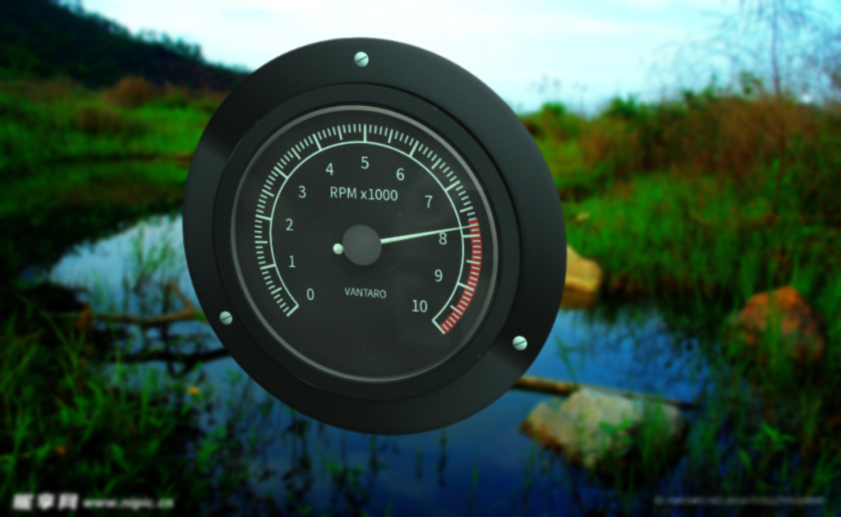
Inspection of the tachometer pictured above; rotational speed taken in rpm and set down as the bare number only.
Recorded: 7800
